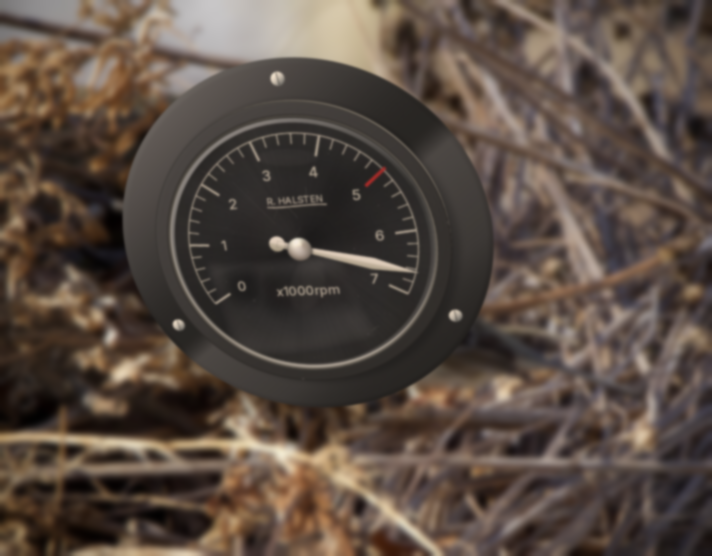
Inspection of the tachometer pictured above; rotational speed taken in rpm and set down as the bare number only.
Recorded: 6600
